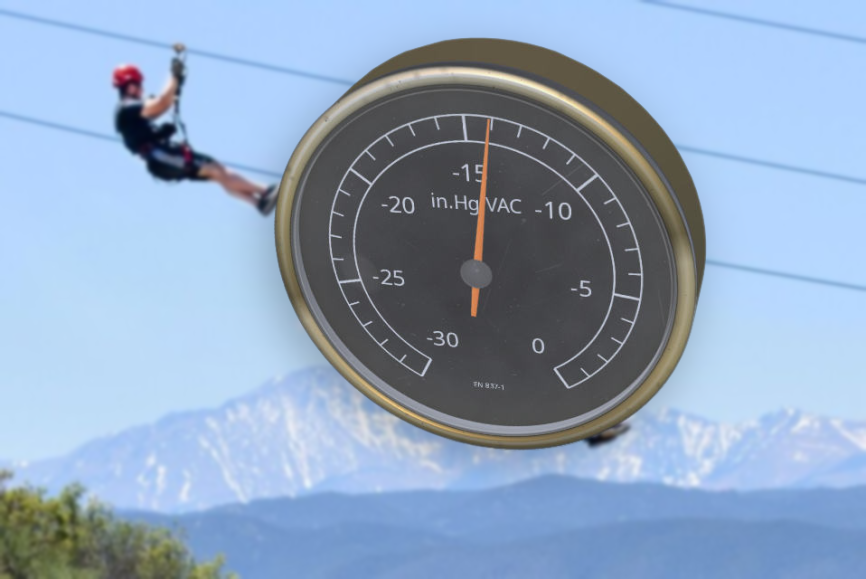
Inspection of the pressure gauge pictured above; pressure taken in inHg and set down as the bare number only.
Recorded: -14
